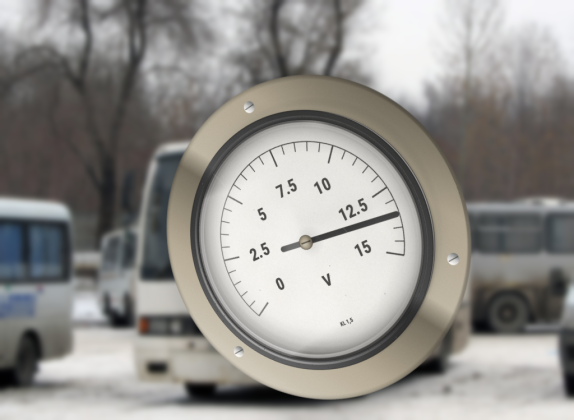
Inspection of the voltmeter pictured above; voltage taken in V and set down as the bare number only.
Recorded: 13.5
